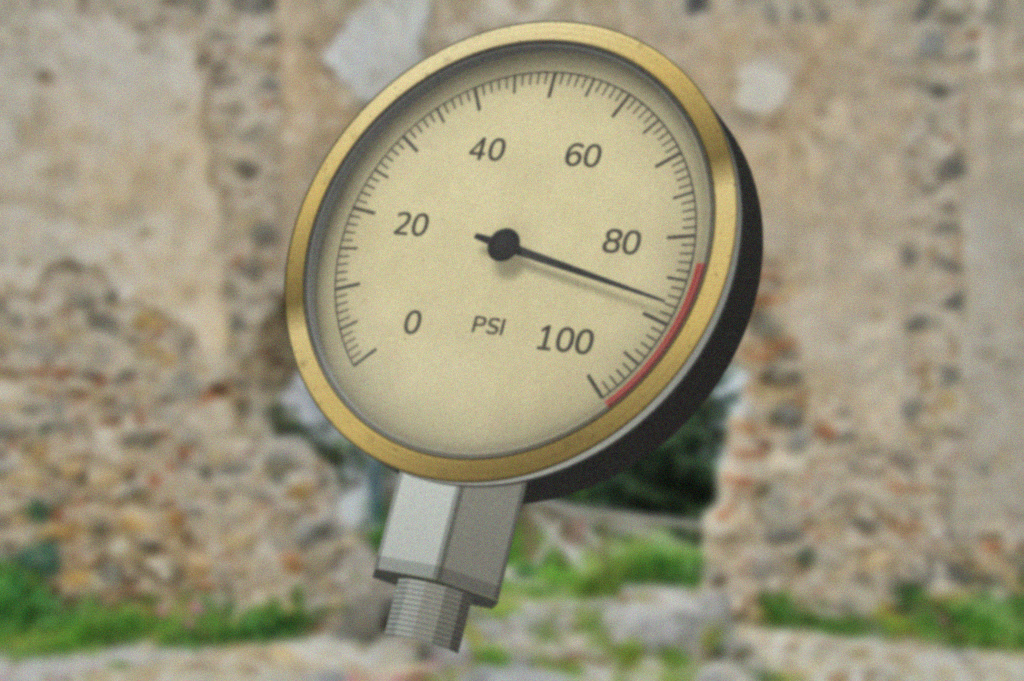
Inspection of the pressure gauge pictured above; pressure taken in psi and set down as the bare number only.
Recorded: 88
